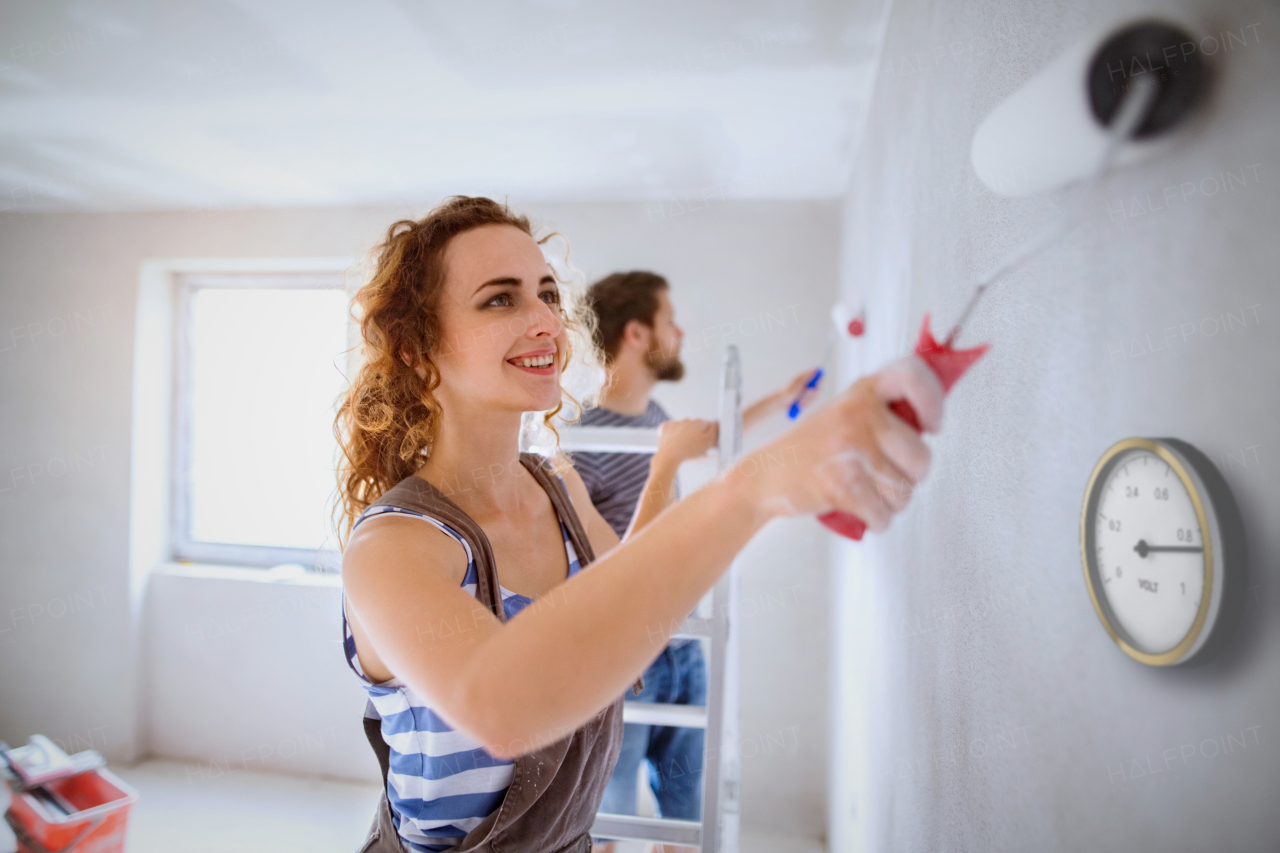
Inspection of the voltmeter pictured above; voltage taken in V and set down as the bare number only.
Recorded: 0.85
